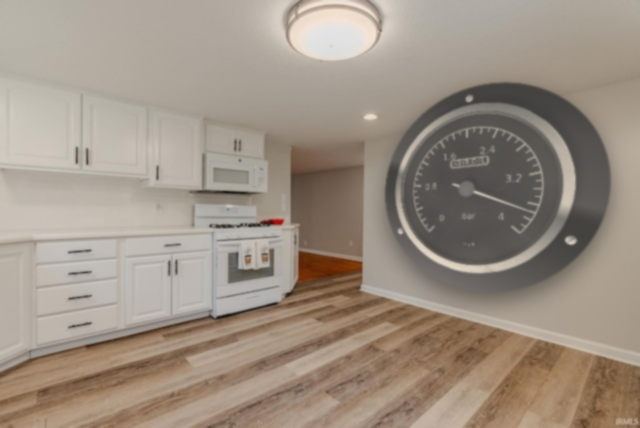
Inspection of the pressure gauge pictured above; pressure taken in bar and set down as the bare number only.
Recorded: 3.7
